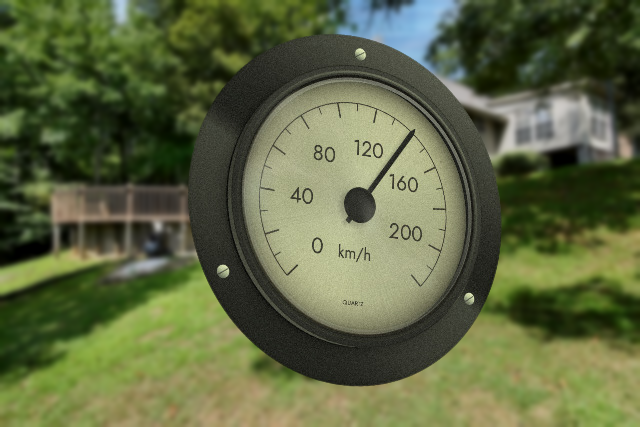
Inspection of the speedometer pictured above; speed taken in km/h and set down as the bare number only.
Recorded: 140
